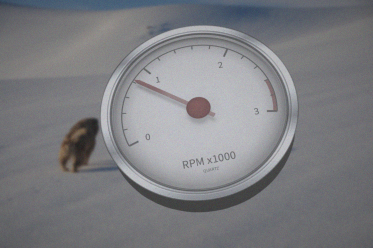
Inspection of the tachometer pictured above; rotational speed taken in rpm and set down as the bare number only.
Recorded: 800
